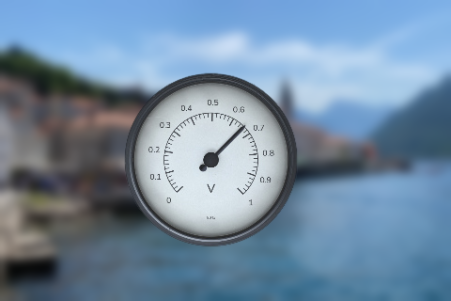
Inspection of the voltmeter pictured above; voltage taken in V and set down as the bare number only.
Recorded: 0.66
